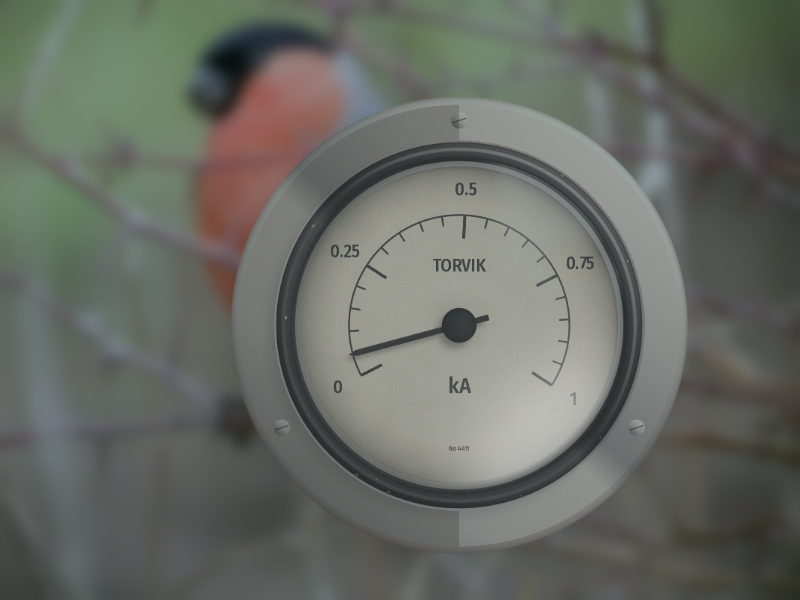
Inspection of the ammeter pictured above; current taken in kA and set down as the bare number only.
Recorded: 0.05
